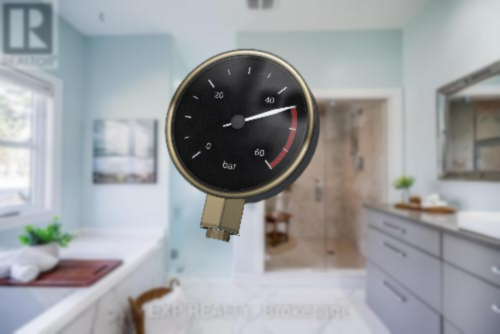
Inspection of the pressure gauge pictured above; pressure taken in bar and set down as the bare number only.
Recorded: 45
